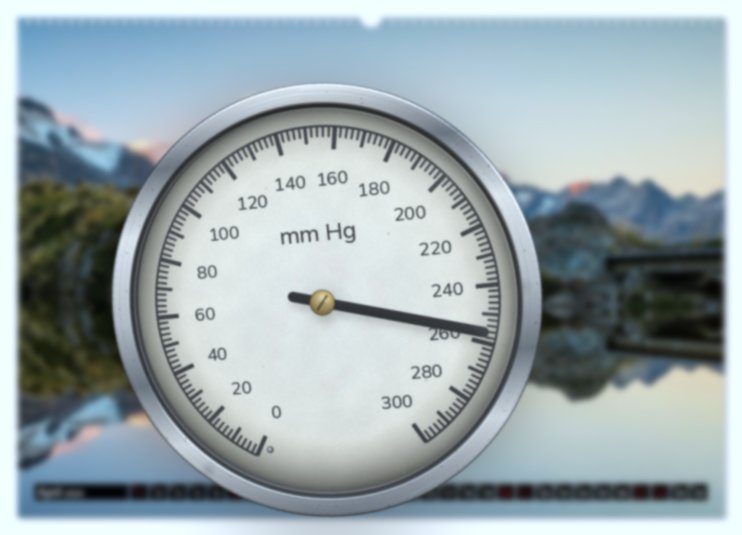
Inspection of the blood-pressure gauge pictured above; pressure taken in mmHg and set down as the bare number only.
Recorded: 256
